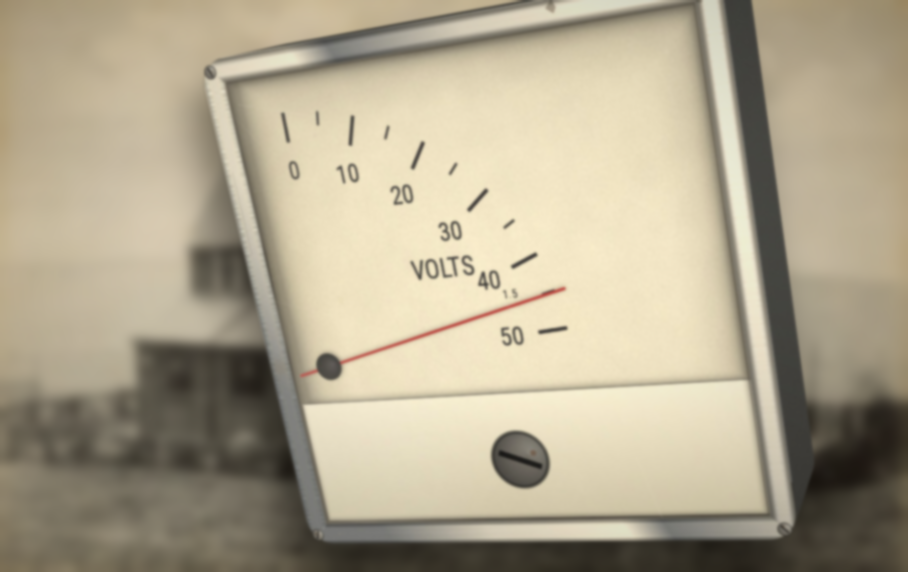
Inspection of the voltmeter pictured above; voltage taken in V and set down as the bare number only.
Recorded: 45
